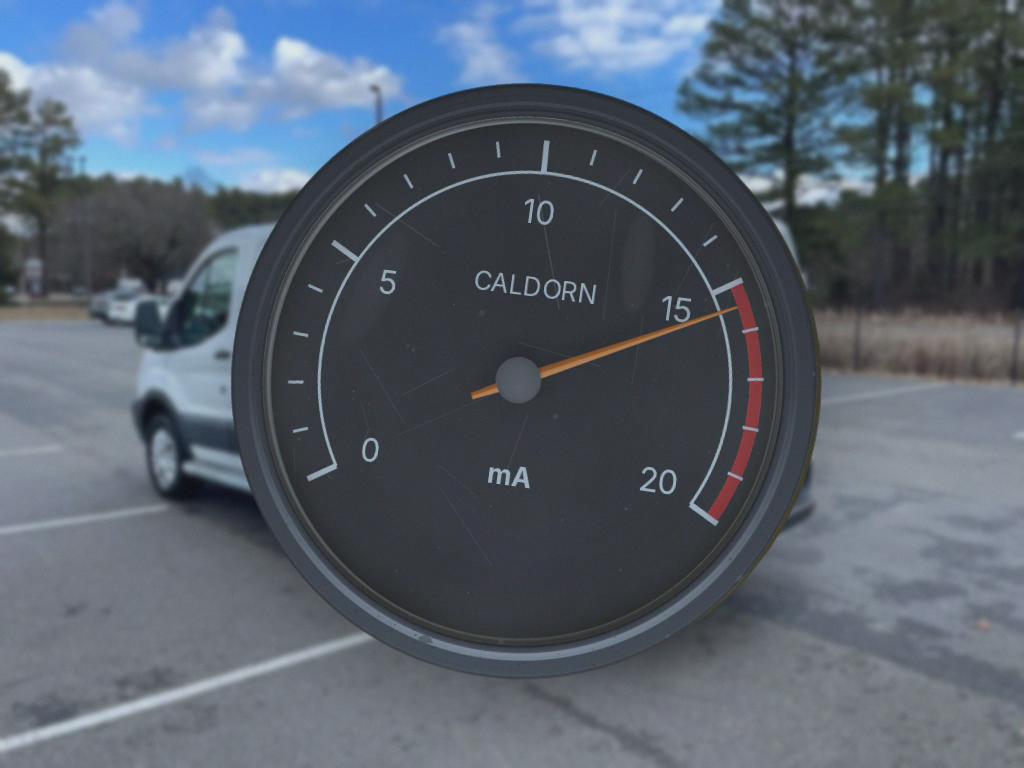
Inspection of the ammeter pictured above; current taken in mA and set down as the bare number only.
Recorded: 15.5
